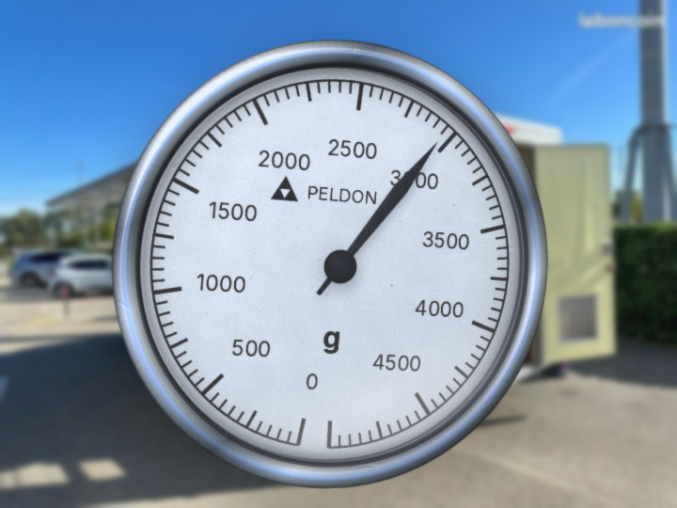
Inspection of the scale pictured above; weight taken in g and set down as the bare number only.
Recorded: 2950
